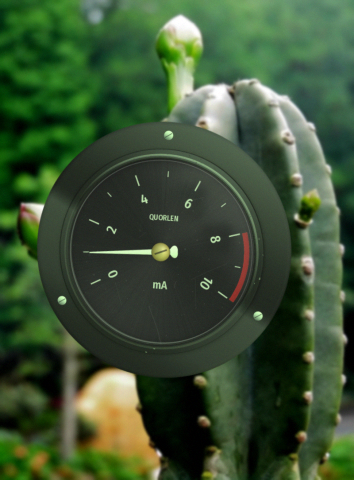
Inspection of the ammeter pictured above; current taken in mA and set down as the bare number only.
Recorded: 1
